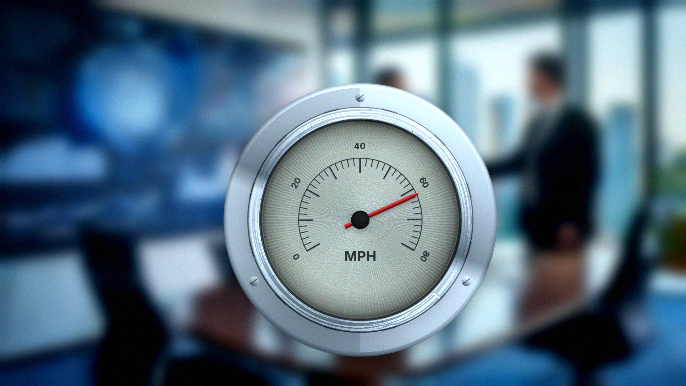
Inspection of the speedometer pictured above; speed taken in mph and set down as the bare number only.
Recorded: 62
